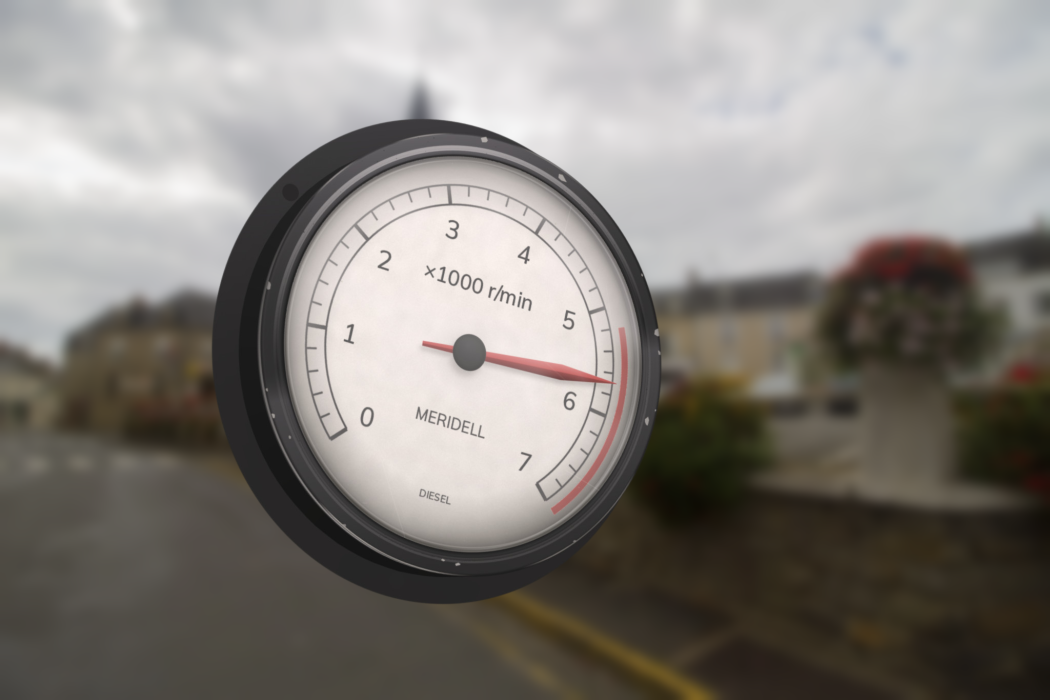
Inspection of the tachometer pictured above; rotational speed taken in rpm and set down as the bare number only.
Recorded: 5700
